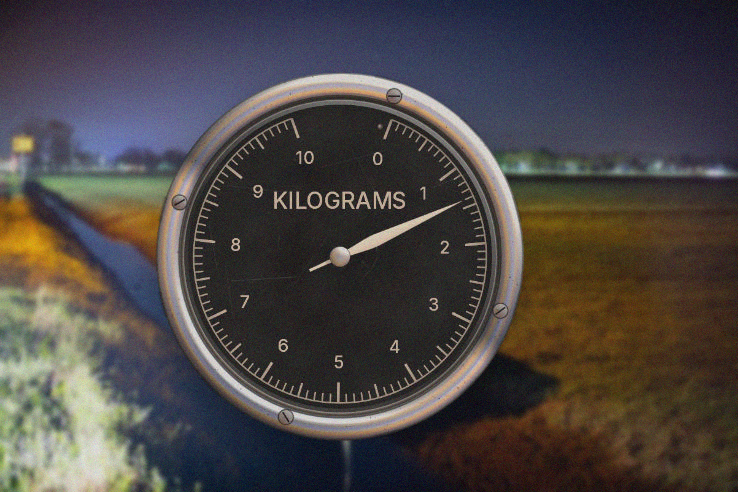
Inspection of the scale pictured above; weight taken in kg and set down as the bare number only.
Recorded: 1.4
